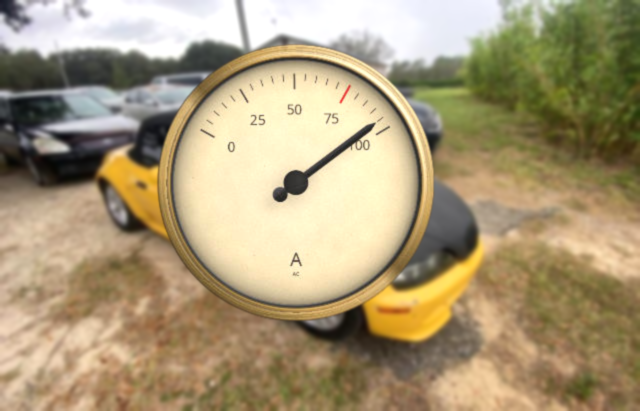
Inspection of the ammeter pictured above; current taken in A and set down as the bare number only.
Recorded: 95
